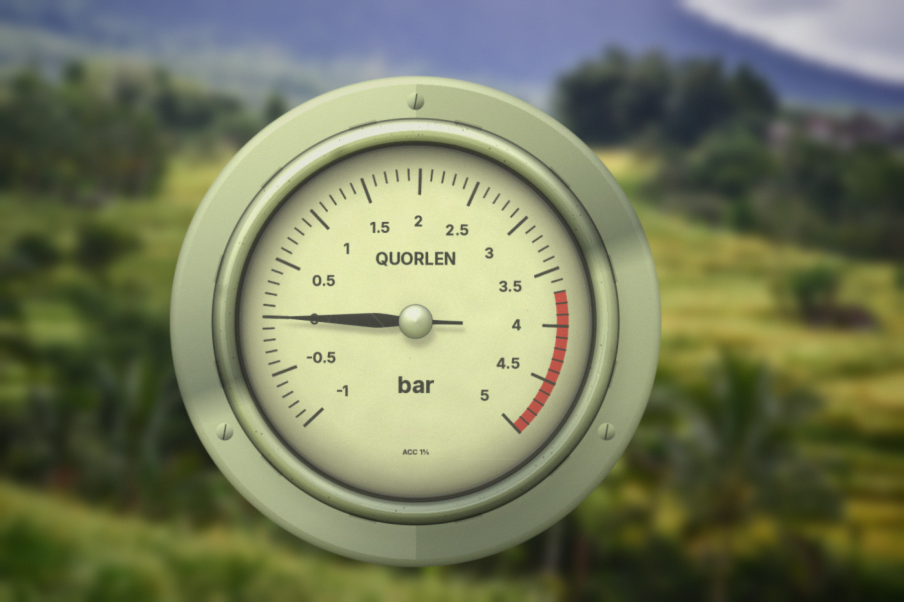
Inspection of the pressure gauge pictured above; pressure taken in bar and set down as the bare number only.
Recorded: 0
